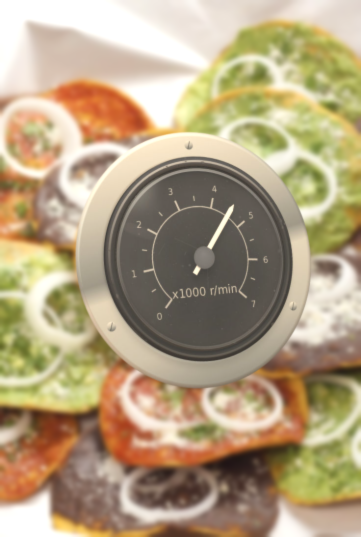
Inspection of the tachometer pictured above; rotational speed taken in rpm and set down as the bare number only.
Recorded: 4500
